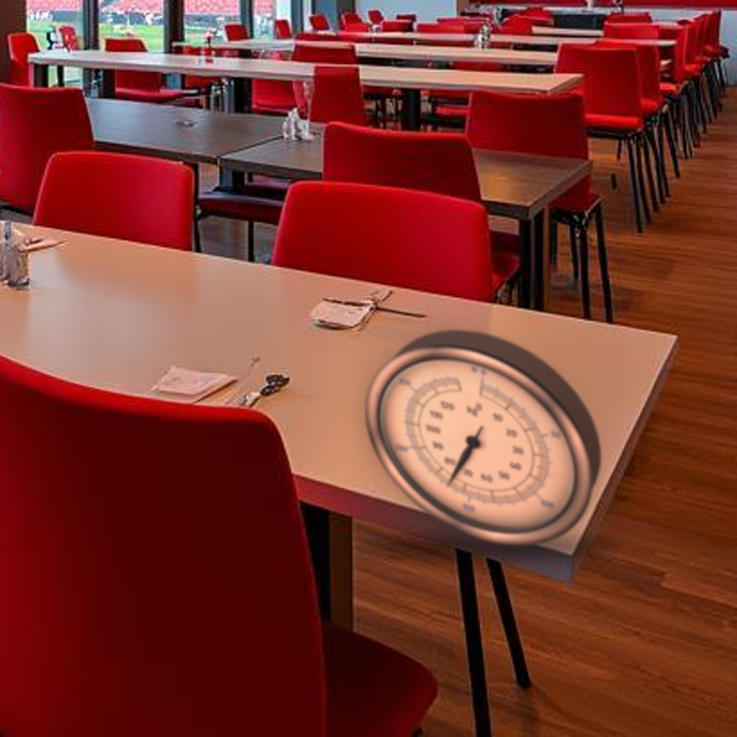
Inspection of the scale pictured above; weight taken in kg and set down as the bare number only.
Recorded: 75
